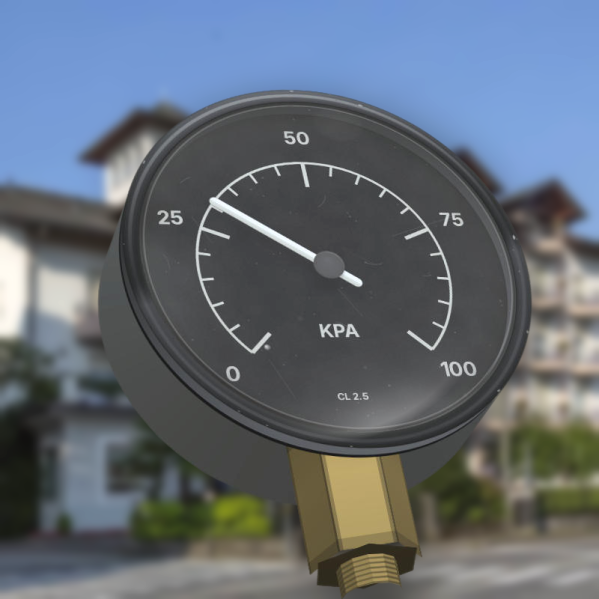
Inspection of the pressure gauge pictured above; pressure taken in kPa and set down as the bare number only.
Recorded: 30
